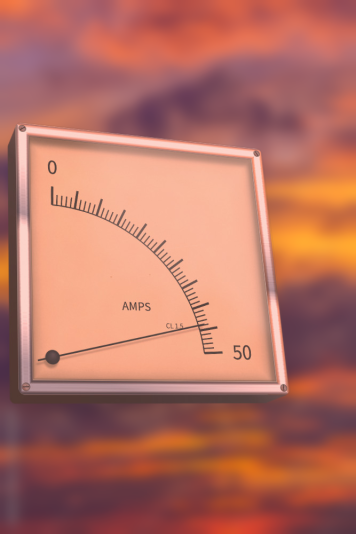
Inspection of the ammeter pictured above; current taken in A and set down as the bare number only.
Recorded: 44
